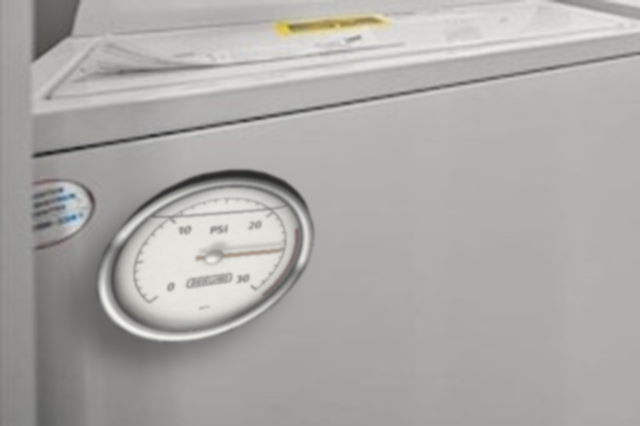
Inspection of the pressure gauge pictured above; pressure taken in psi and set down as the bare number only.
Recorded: 25
